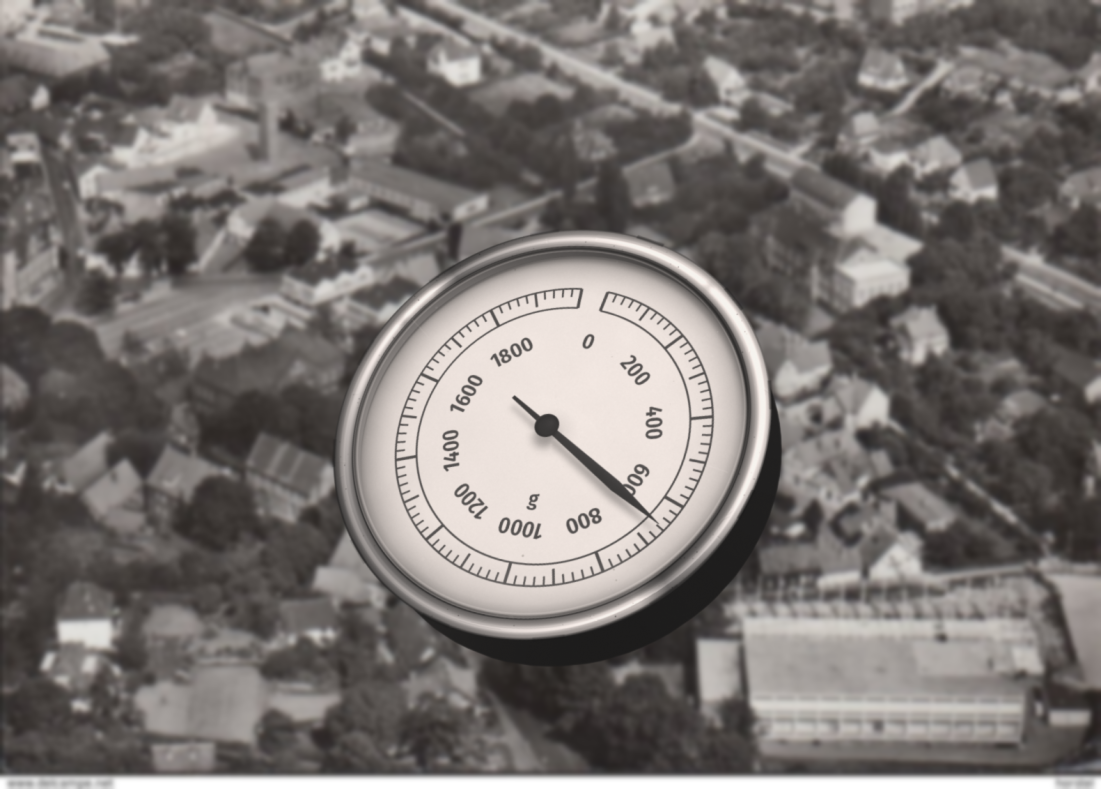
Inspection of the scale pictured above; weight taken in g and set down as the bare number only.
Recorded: 660
